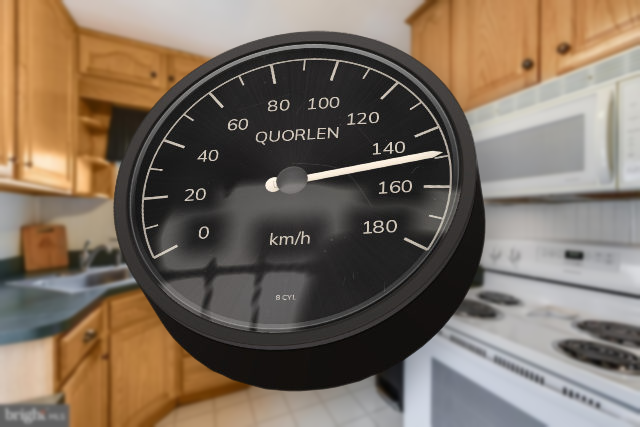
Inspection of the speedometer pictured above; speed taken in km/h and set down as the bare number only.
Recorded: 150
